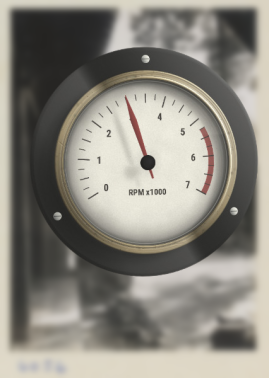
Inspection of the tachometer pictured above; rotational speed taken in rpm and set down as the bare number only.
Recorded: 3000
